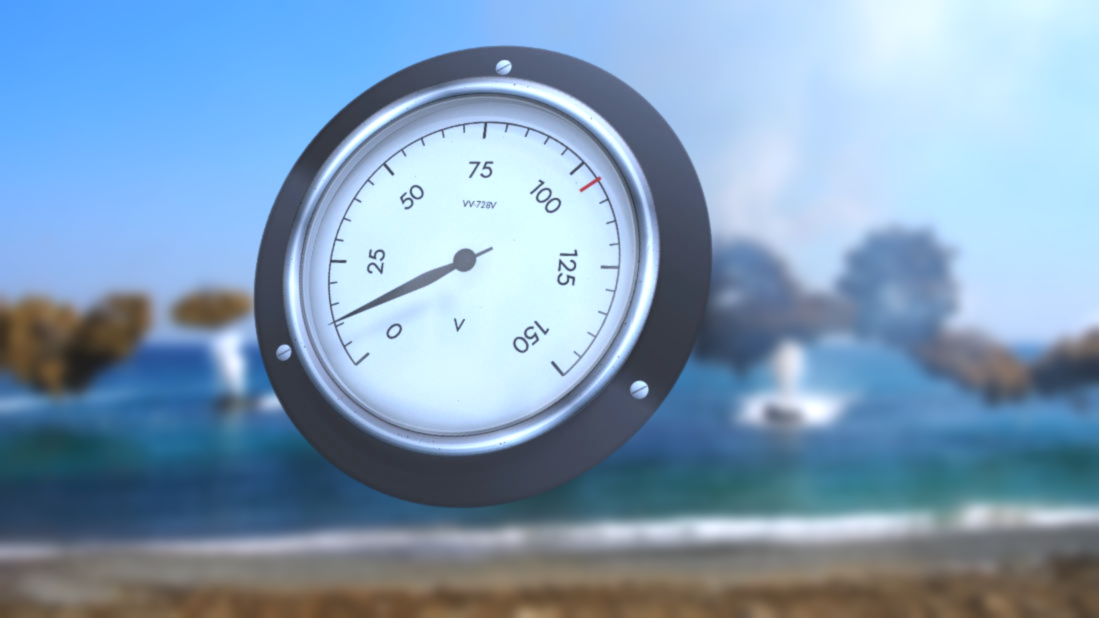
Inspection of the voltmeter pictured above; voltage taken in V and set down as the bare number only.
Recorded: 10
